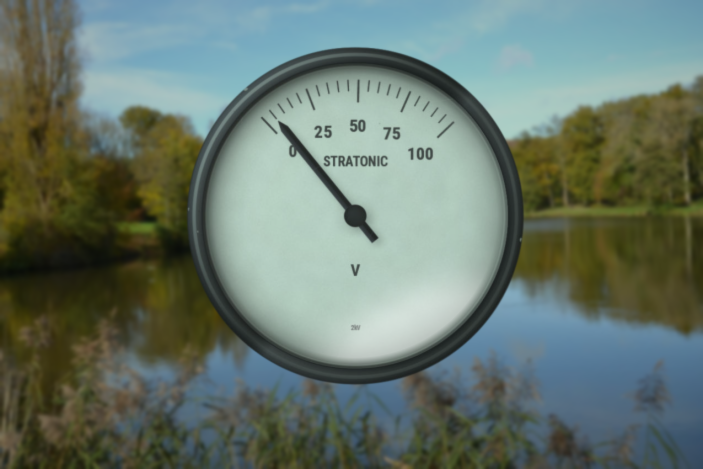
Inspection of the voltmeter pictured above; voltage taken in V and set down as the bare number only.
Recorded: 5
